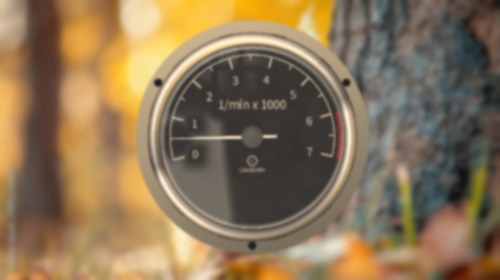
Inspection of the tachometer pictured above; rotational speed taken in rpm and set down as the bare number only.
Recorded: 500
